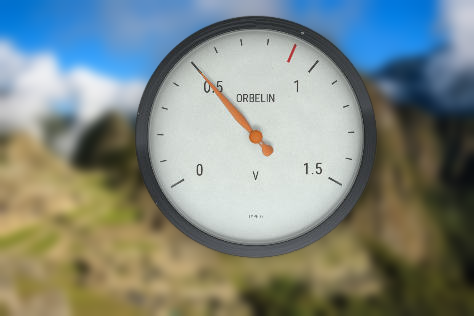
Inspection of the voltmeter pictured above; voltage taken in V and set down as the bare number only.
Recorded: 0.5
